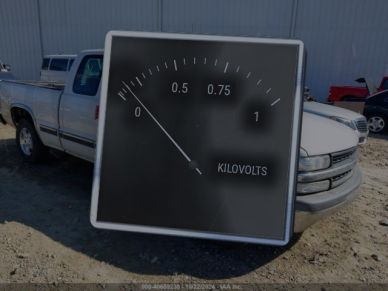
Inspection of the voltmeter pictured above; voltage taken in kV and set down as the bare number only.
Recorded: 0.15
